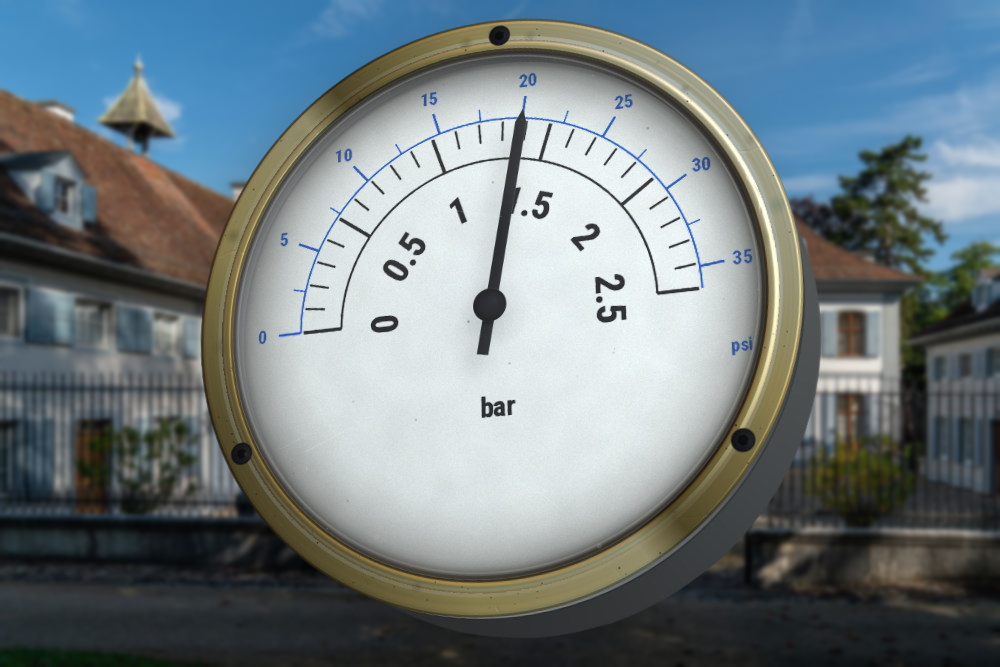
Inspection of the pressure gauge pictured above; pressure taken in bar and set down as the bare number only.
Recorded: 1.4
